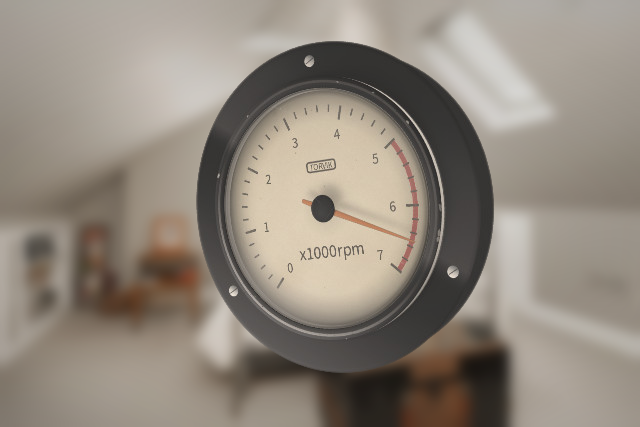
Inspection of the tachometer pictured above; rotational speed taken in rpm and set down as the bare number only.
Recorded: 6500
